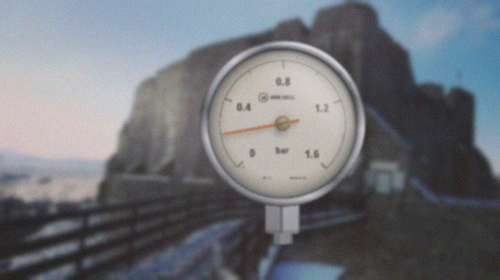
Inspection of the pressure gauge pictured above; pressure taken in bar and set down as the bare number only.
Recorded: 0.2
